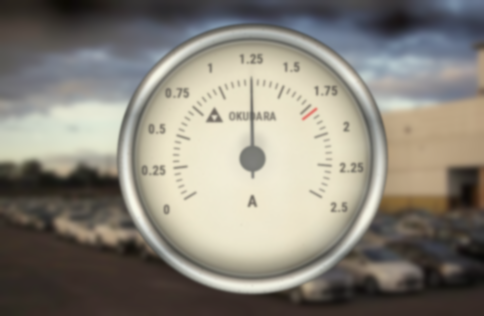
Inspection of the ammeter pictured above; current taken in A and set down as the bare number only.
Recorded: 1.25
